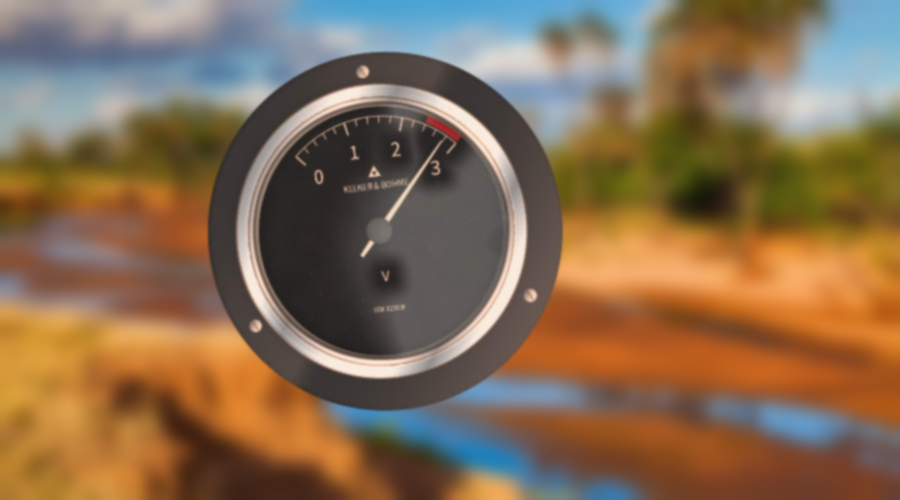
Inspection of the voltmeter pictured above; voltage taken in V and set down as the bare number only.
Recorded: 2.8
